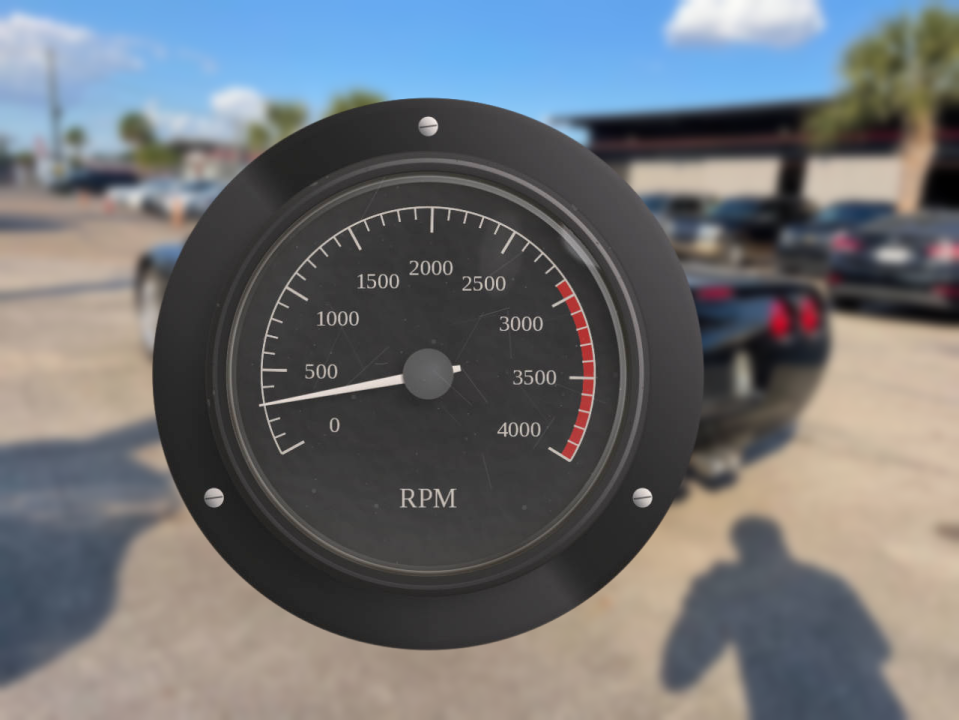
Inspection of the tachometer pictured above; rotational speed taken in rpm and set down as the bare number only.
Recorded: 300
